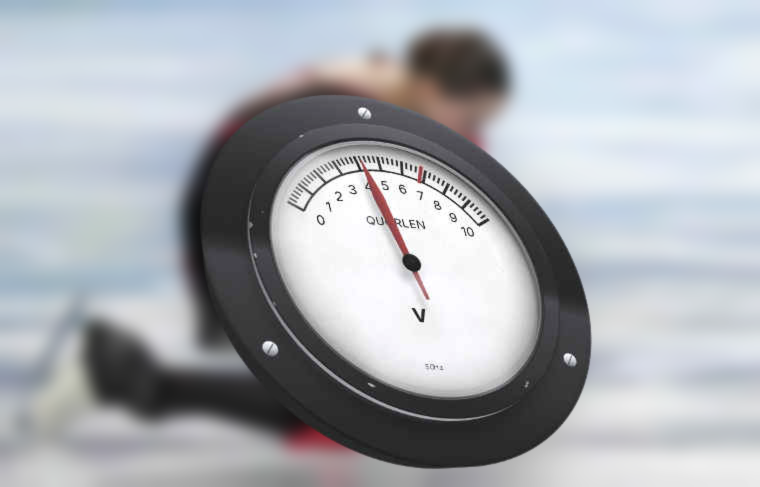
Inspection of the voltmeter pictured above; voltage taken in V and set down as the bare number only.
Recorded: 4
